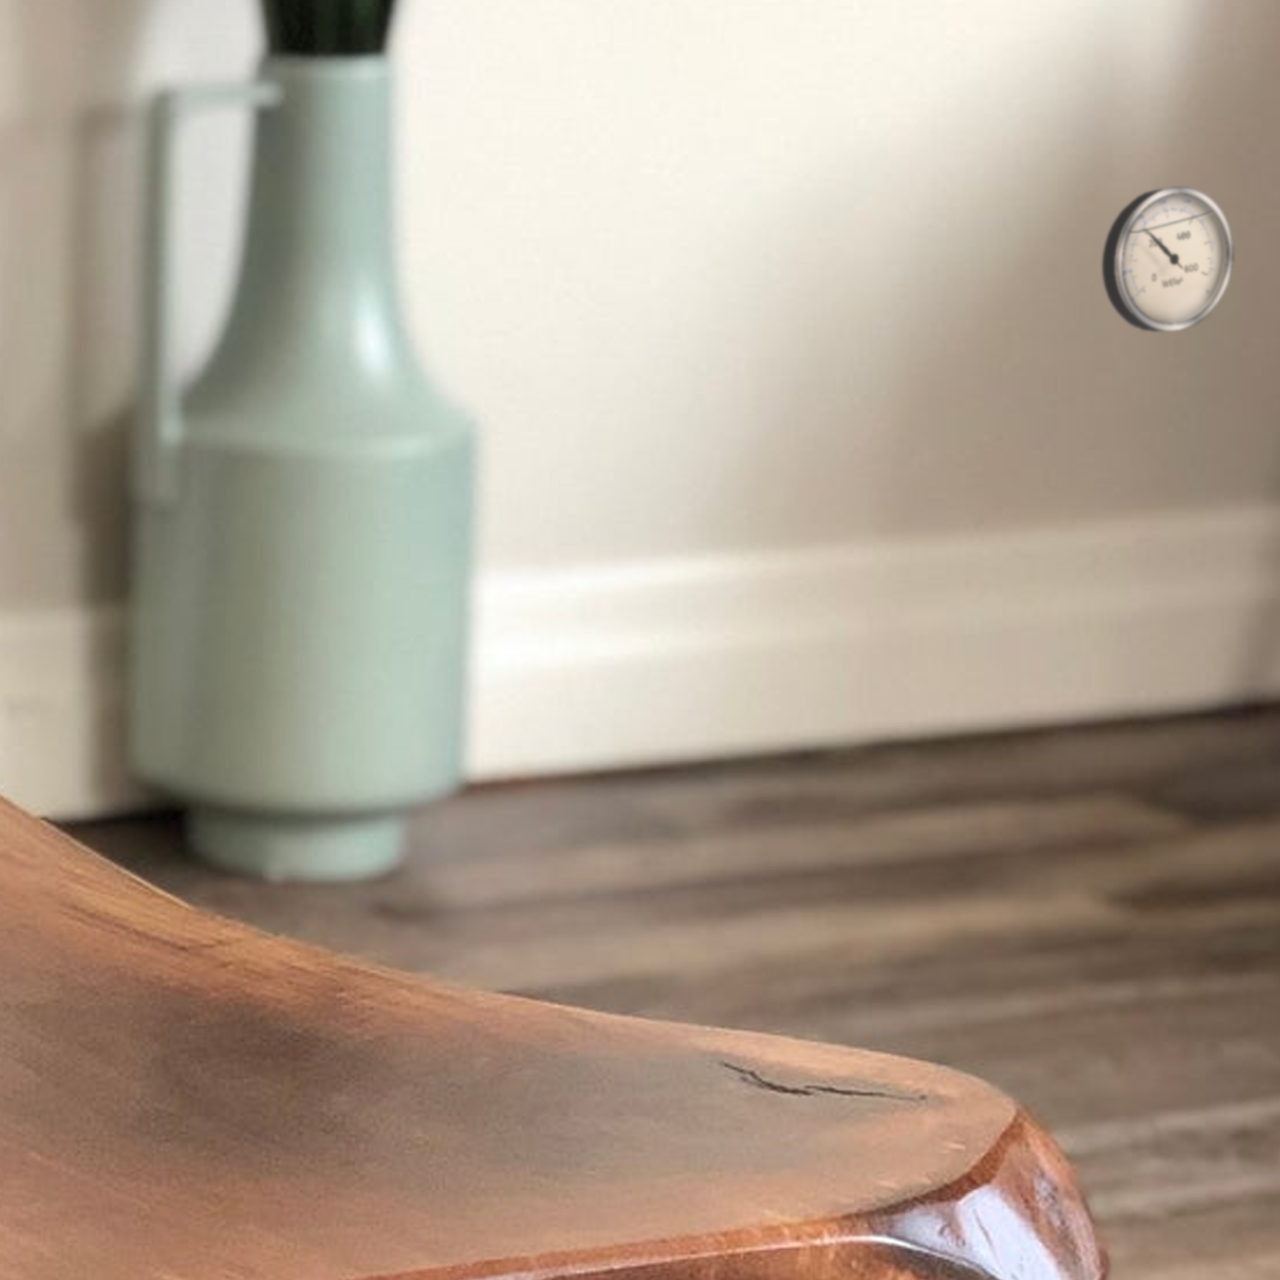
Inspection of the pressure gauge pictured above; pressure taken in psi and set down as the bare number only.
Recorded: 200
